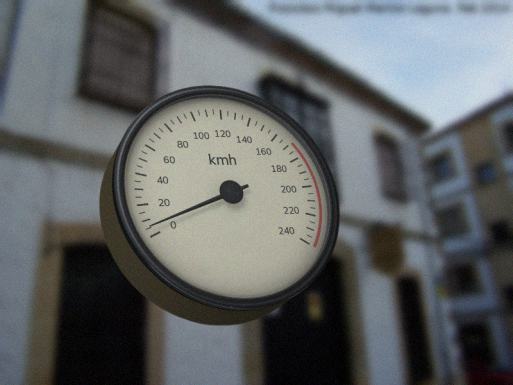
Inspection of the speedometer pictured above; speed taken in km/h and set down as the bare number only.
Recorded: 5
